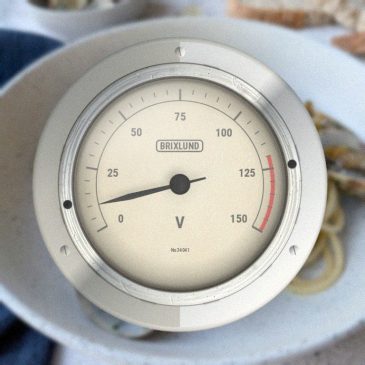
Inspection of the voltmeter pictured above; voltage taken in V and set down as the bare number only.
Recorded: 10
